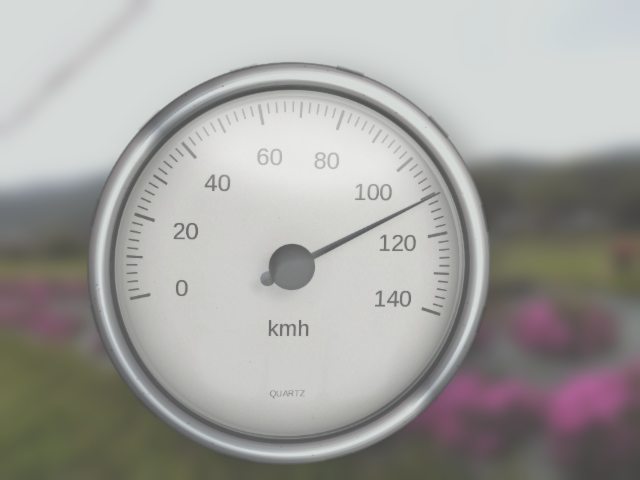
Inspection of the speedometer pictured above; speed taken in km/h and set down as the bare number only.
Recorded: 110
